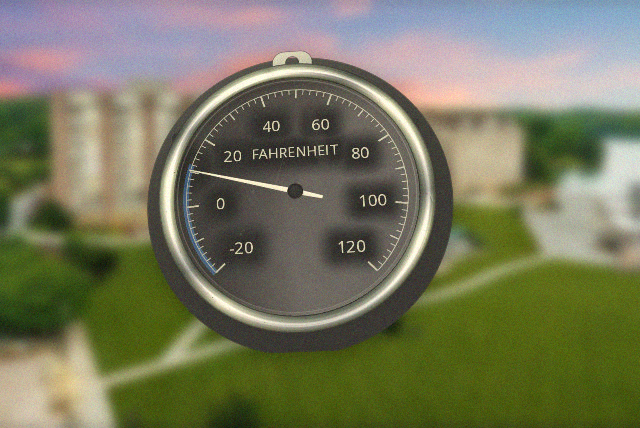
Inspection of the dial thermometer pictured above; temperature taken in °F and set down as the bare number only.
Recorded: 10
